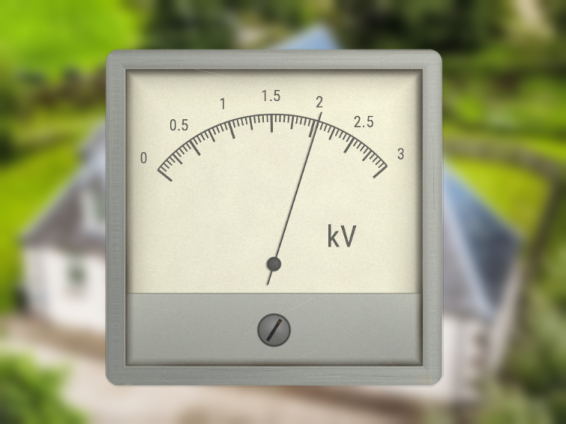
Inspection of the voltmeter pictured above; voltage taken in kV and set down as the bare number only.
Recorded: 2.05
